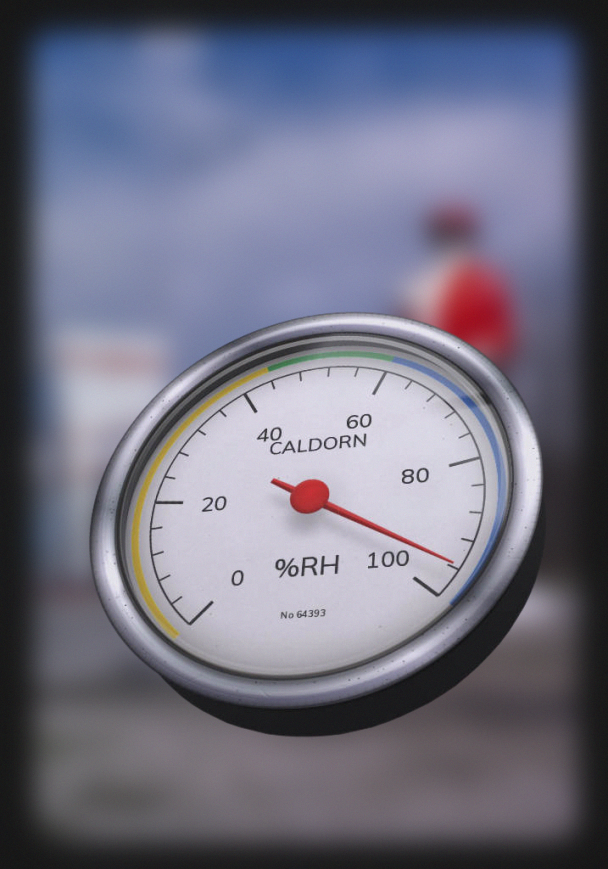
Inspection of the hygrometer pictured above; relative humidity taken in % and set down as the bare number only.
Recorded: 96
